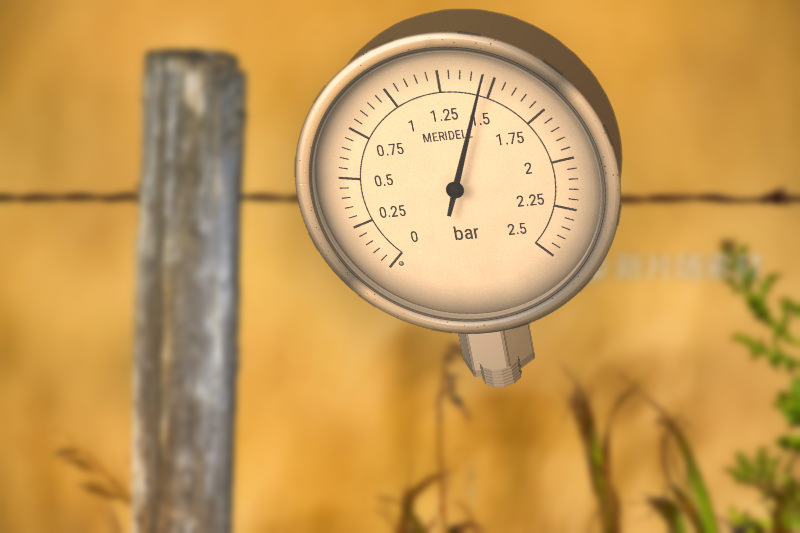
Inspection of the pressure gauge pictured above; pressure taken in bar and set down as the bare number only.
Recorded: 1.45
